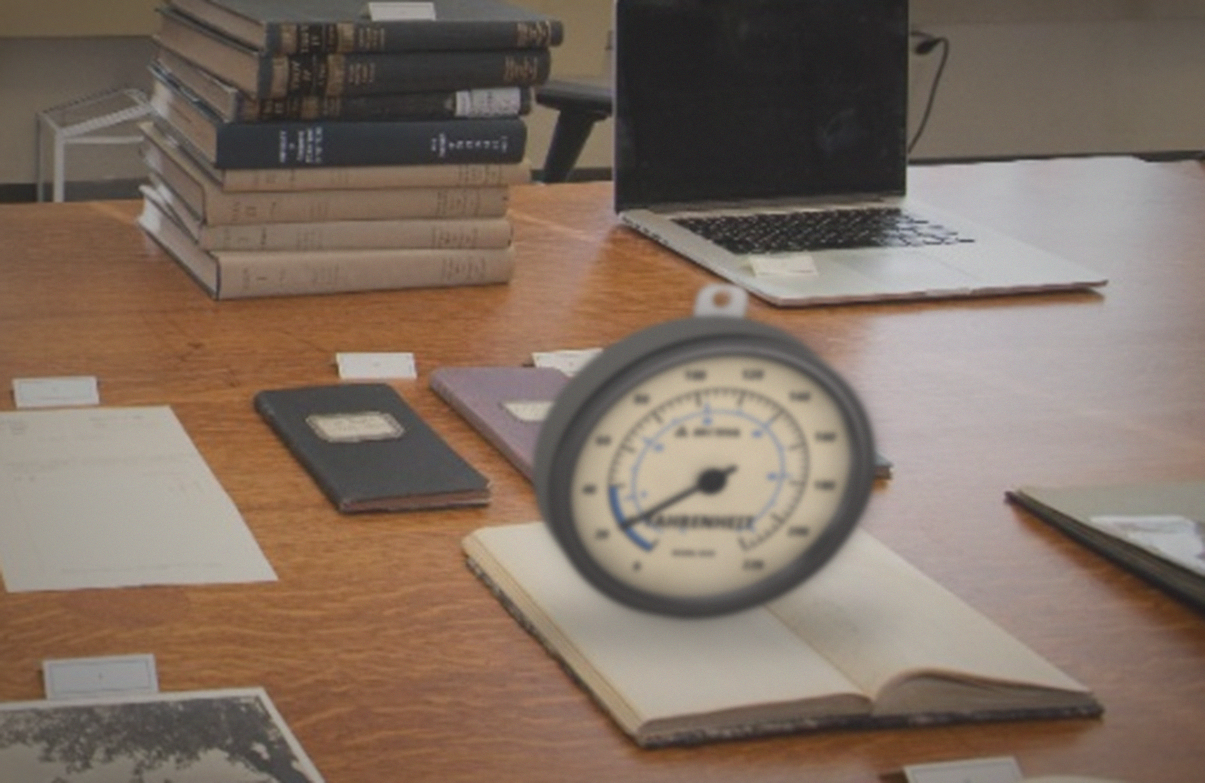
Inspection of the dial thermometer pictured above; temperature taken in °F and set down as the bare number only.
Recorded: 20
